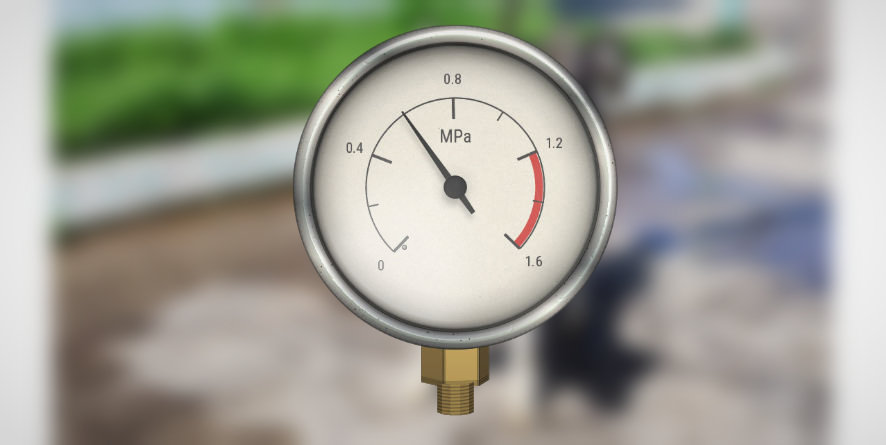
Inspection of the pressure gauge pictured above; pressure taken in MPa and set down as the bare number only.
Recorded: 0.6
